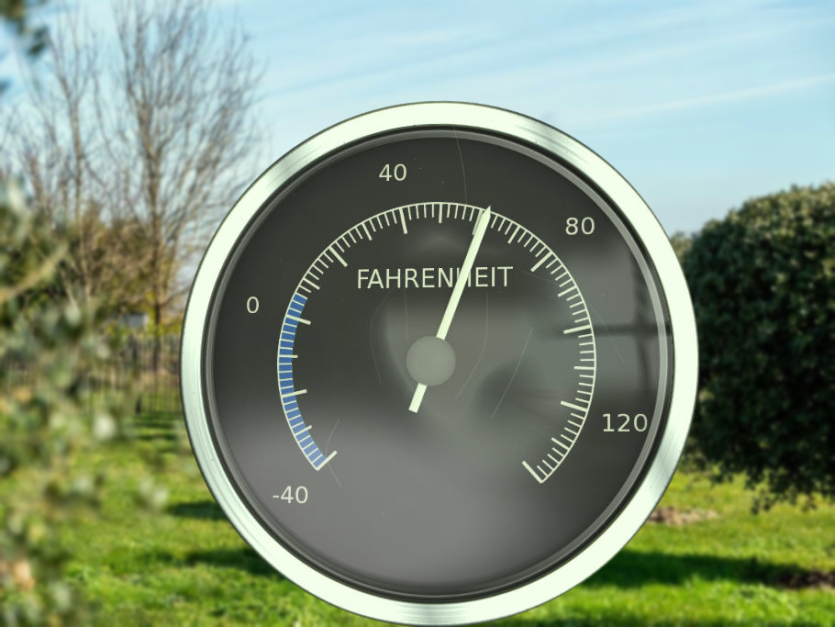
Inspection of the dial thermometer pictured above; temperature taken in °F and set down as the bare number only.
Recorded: 62
